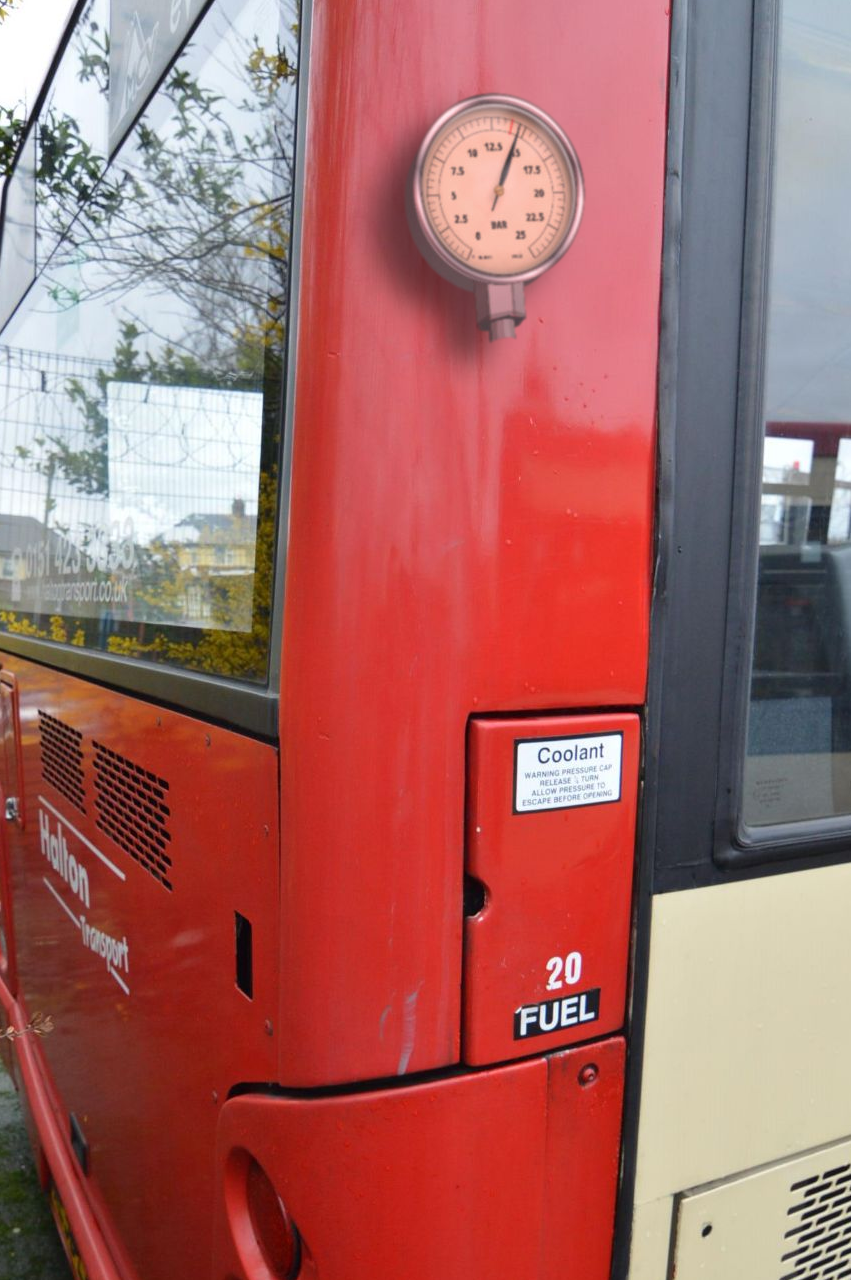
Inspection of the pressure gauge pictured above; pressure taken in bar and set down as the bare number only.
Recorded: 14.5
